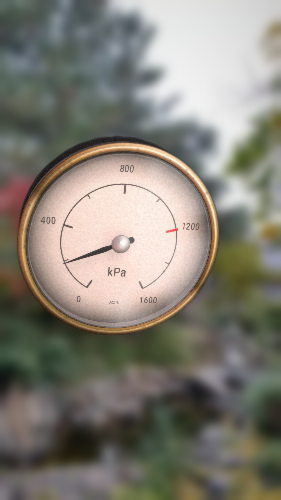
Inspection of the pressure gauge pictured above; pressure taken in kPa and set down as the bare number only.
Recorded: 200
